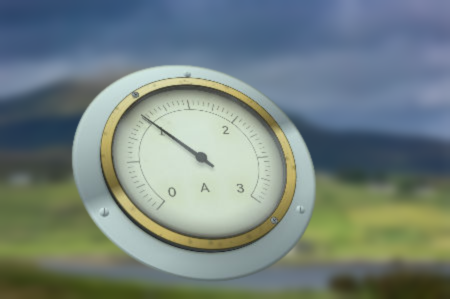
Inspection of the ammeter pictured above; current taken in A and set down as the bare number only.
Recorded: 1
